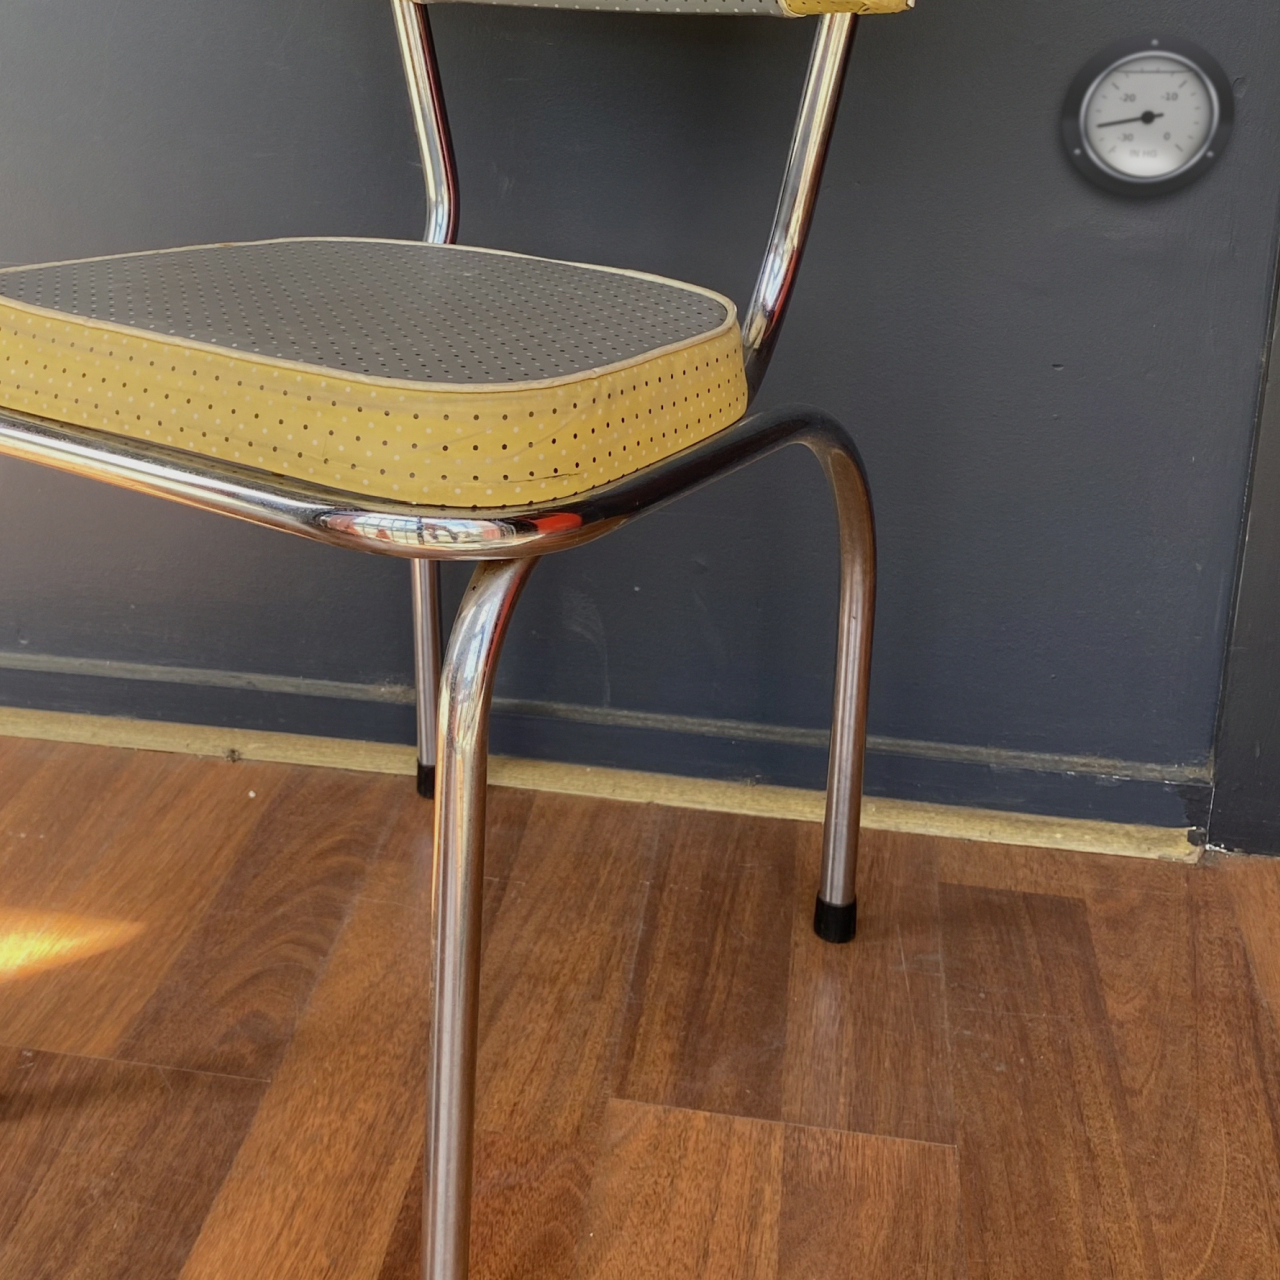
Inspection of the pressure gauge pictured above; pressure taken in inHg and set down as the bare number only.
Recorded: -26
